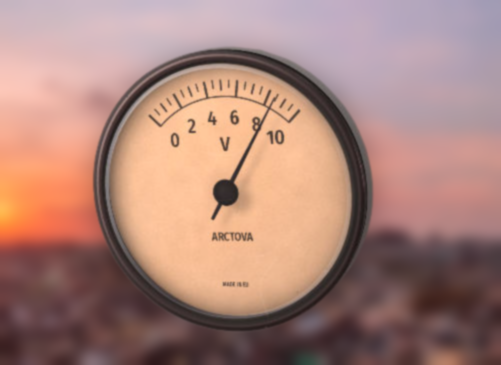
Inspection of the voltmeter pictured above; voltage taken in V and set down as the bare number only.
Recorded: 8.5
